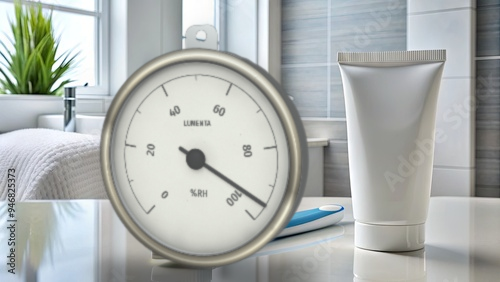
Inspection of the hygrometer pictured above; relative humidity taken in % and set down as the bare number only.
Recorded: 95
